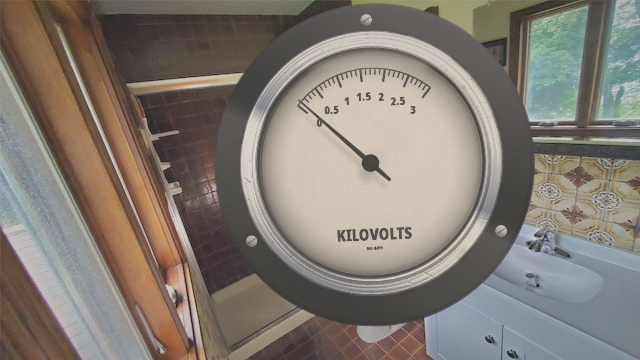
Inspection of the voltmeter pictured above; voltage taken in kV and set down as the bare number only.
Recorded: 0.1
